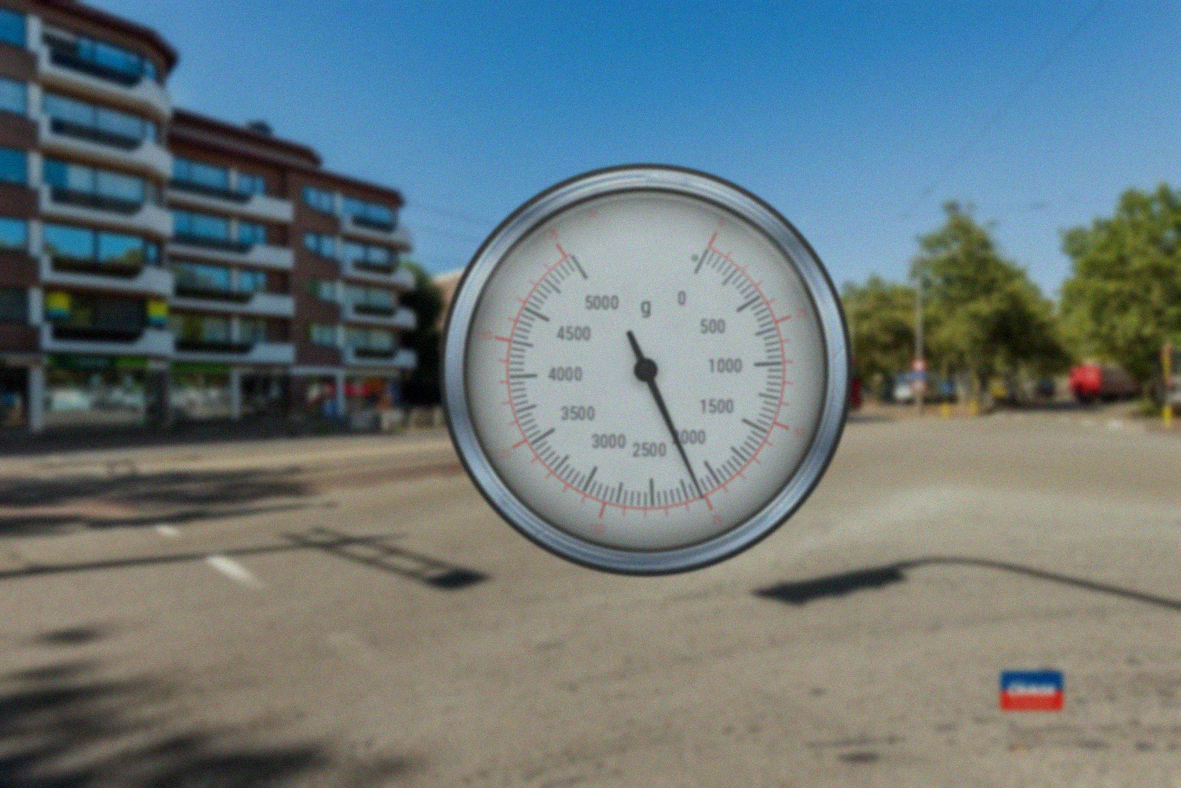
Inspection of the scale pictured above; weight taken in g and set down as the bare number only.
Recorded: 2150
